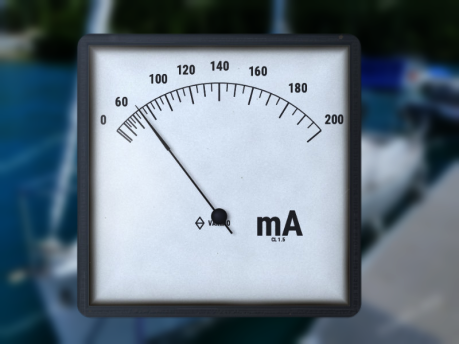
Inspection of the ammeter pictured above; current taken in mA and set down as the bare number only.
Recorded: 70
